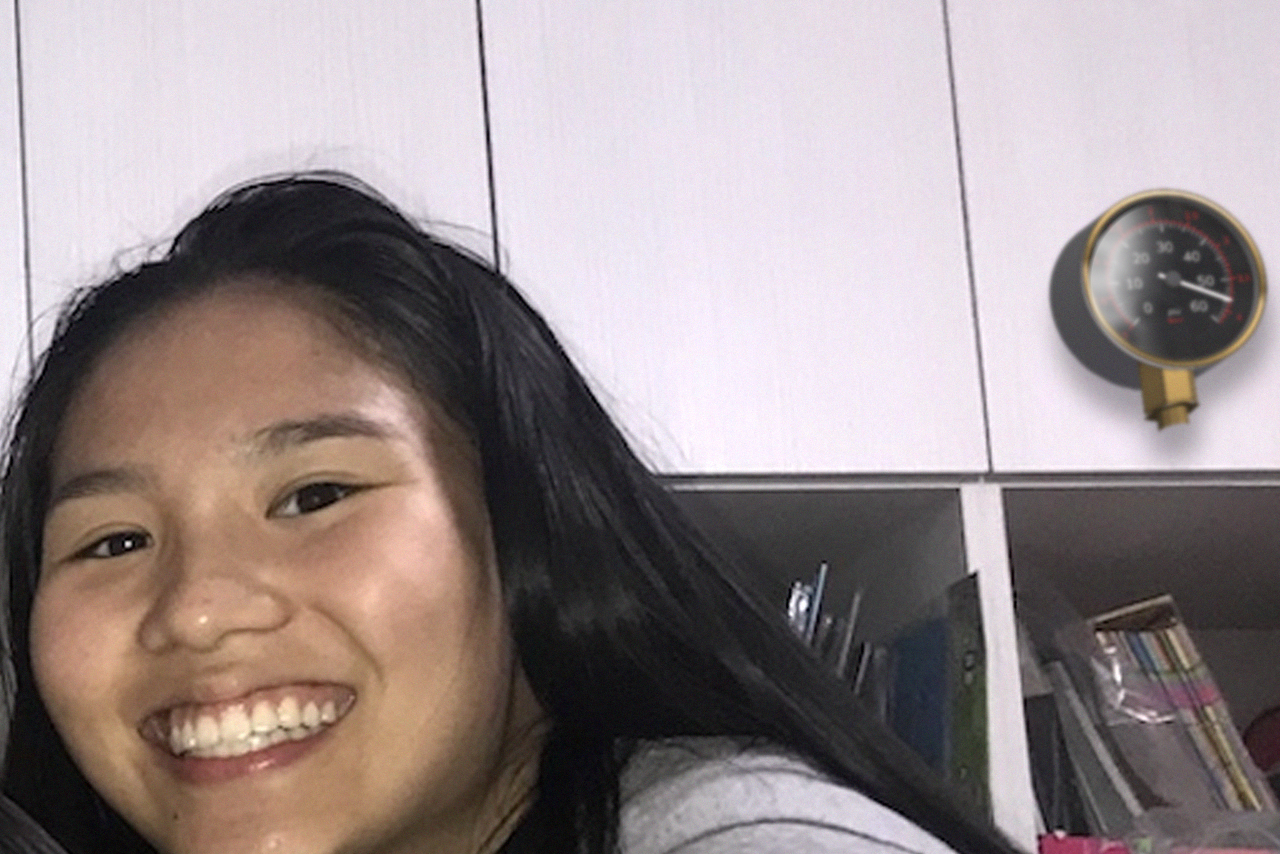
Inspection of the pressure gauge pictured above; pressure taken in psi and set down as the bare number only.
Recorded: 55
